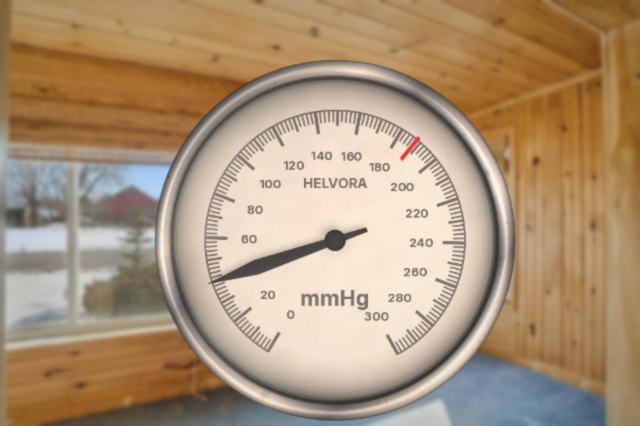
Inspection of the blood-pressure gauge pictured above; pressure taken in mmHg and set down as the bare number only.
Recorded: 40
